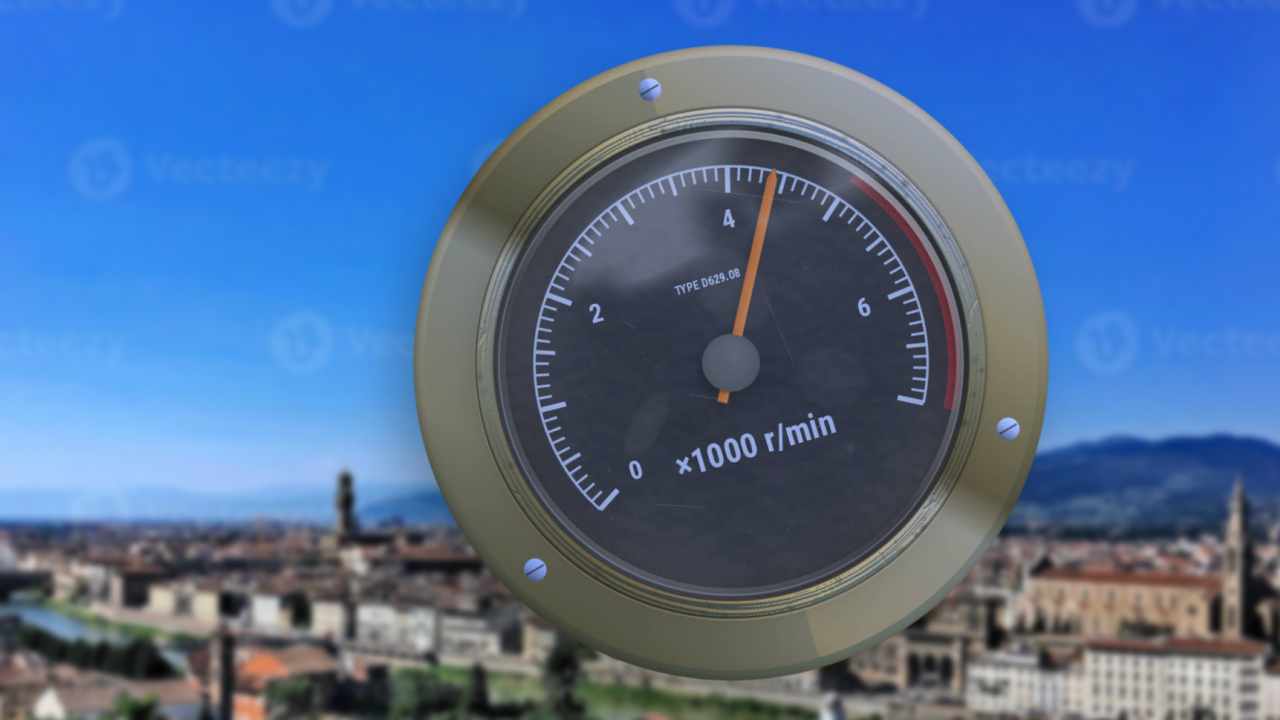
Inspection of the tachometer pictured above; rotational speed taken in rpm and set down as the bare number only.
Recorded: 4400
